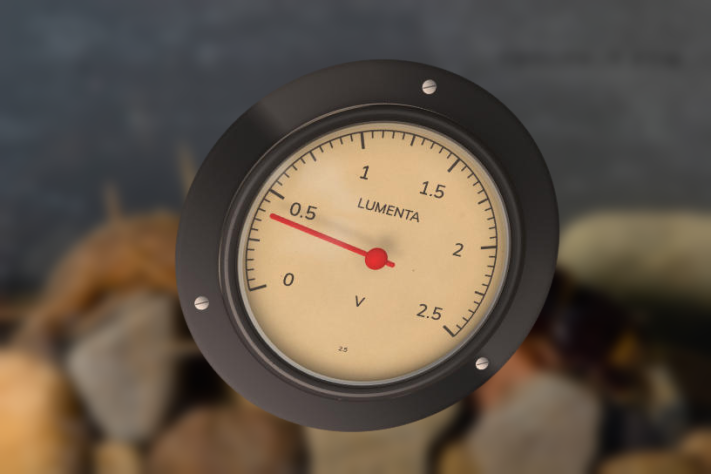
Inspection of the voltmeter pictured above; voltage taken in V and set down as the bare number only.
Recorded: 0.4
